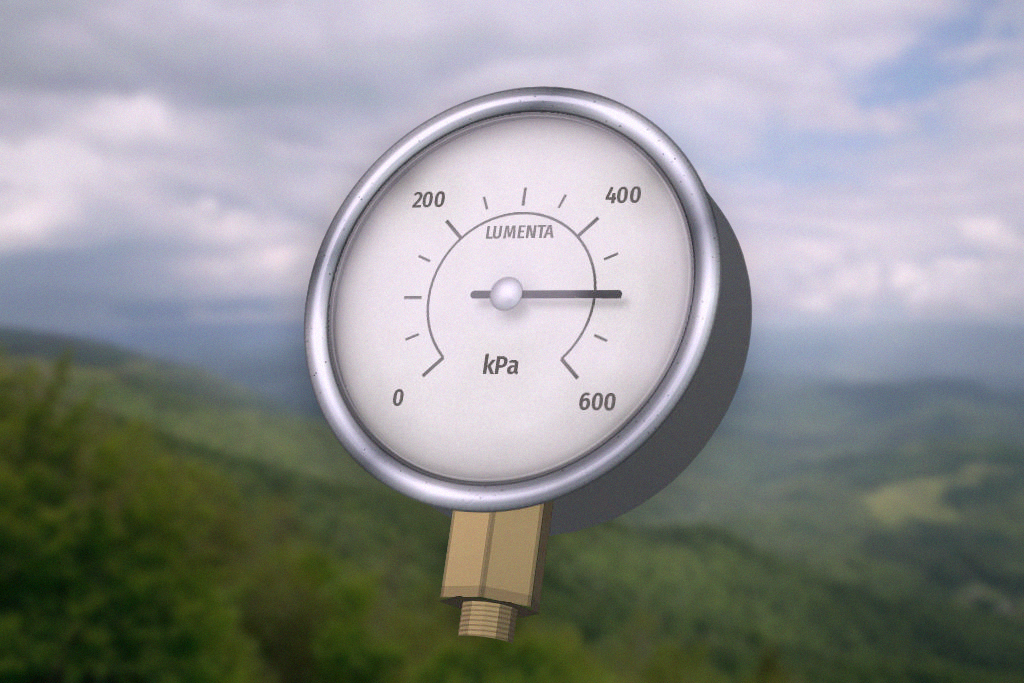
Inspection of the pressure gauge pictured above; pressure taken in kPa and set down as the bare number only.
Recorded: 500
